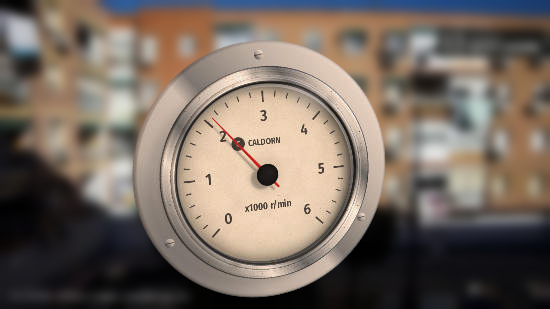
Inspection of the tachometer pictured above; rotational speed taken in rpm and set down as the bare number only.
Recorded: 2100
